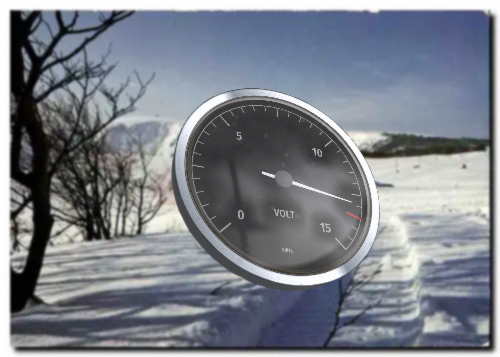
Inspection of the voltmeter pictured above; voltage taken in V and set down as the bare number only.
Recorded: 13
